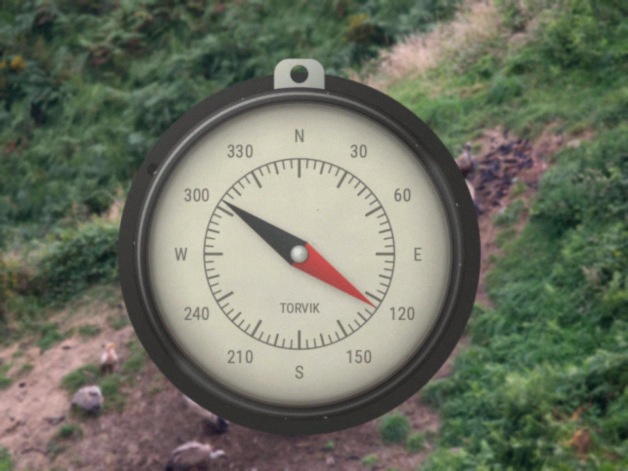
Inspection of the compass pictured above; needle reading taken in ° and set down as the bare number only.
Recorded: 125
